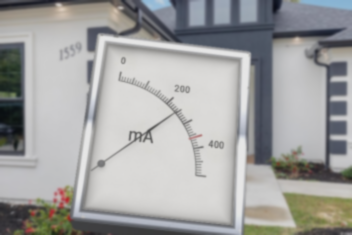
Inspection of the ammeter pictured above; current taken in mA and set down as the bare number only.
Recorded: 250
